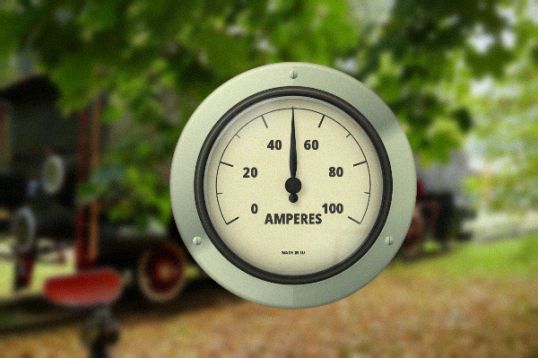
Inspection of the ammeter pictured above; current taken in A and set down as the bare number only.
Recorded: 50
